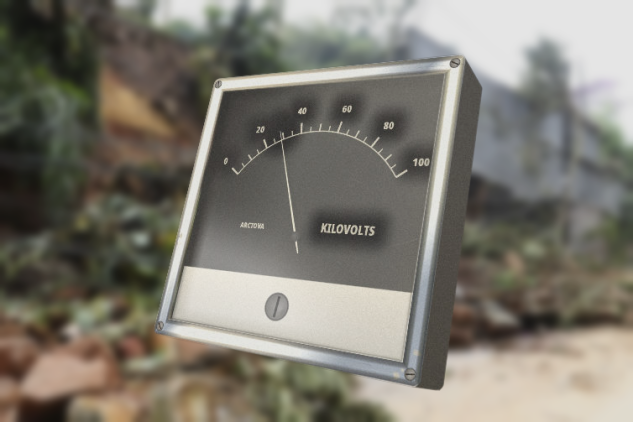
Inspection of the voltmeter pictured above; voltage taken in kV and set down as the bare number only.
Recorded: 30
